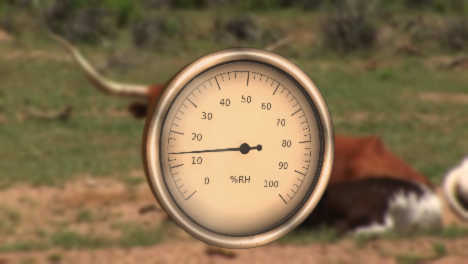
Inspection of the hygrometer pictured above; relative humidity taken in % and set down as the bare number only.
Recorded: 14
